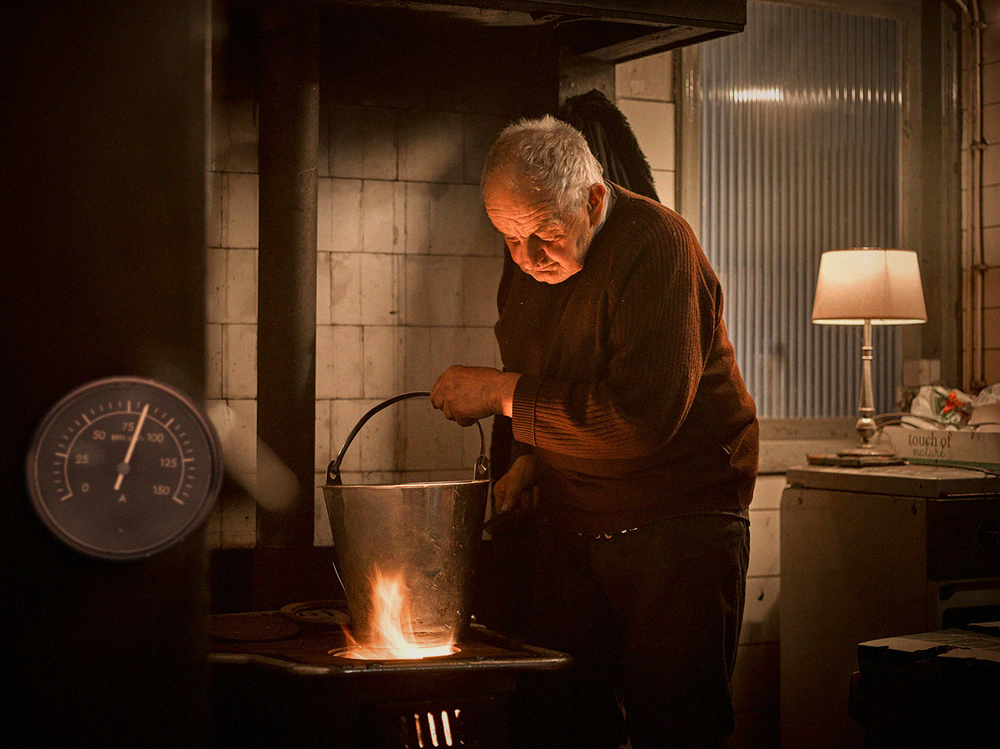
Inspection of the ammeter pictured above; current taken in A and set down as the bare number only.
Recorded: 85
